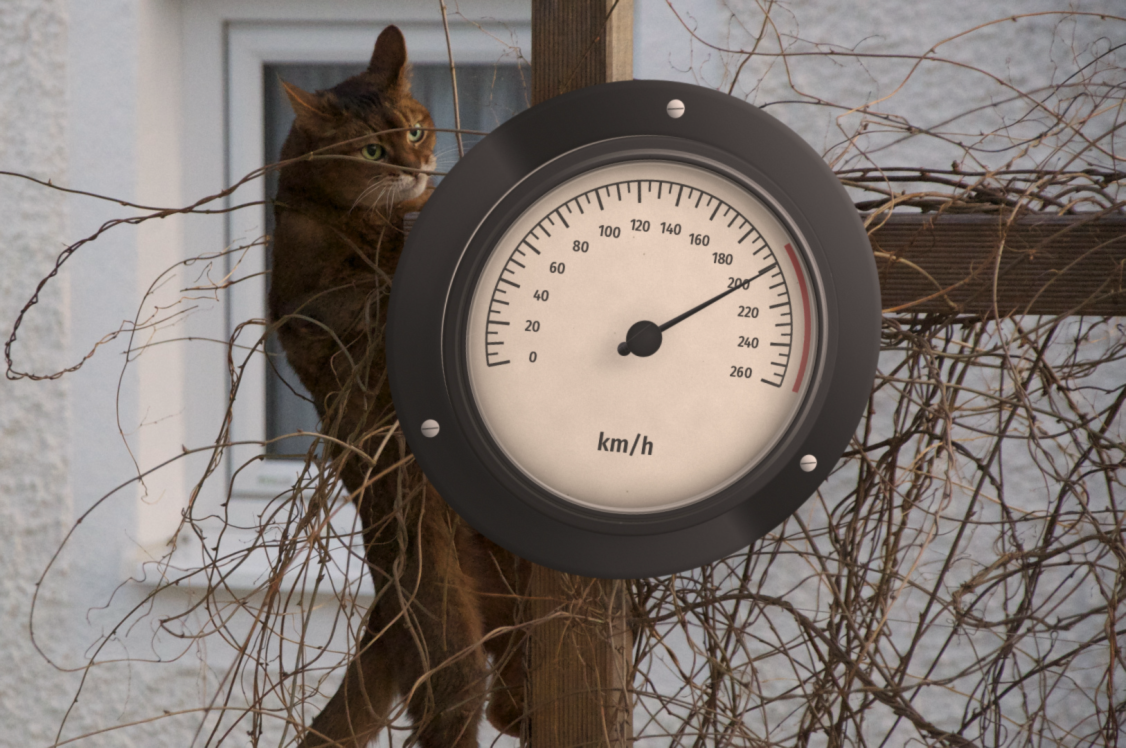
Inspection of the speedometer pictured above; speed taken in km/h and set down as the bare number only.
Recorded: 200
